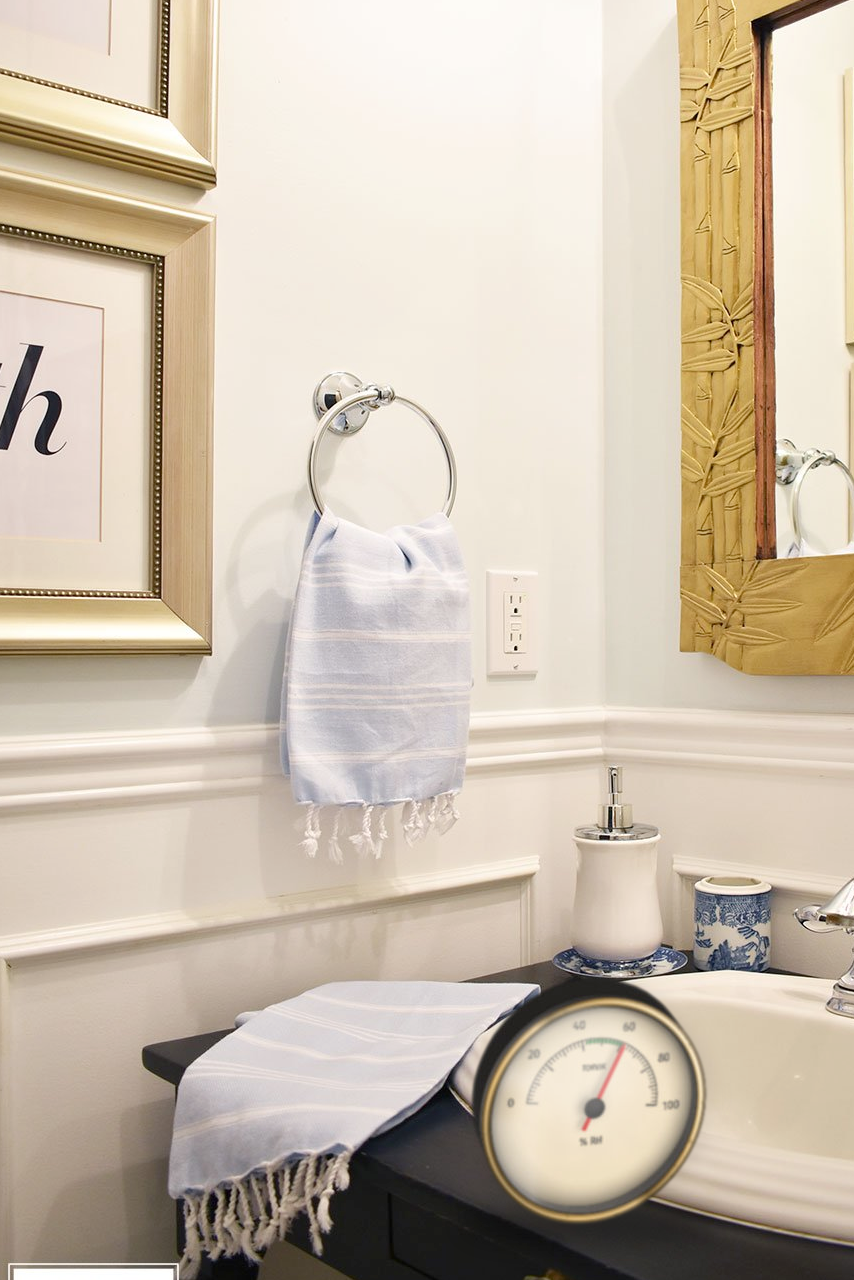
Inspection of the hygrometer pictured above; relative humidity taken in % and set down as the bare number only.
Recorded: 60
